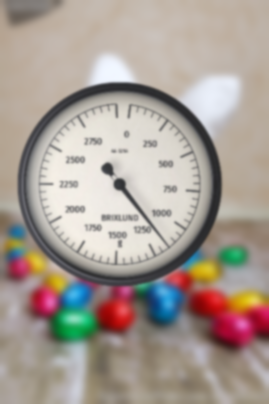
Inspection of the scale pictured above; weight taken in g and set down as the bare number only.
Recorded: 1150
